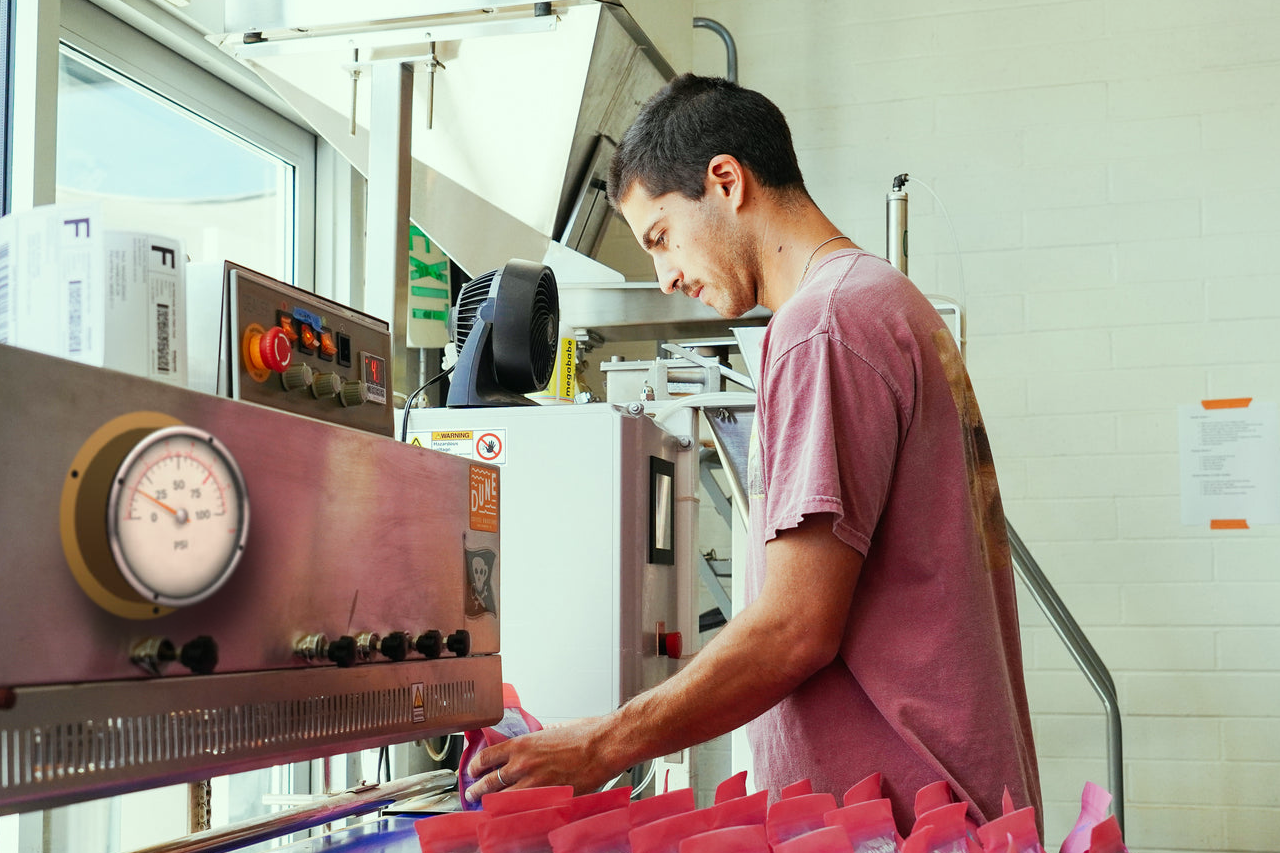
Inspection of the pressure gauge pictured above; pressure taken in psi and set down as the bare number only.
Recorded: 15
